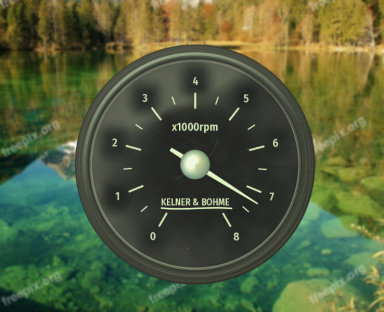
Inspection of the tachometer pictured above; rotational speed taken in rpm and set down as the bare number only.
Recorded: 7250
